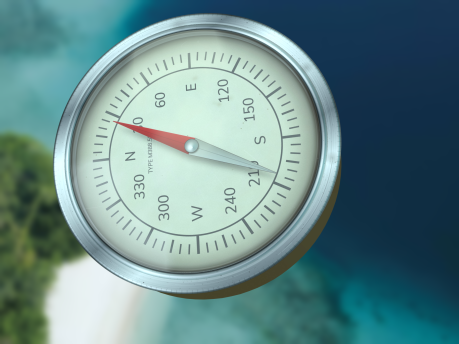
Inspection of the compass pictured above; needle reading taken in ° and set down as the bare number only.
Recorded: 25
